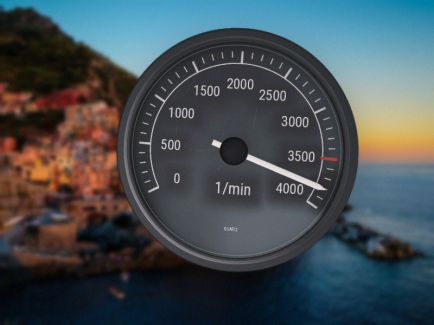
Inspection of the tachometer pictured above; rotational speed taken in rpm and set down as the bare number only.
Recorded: 3800
